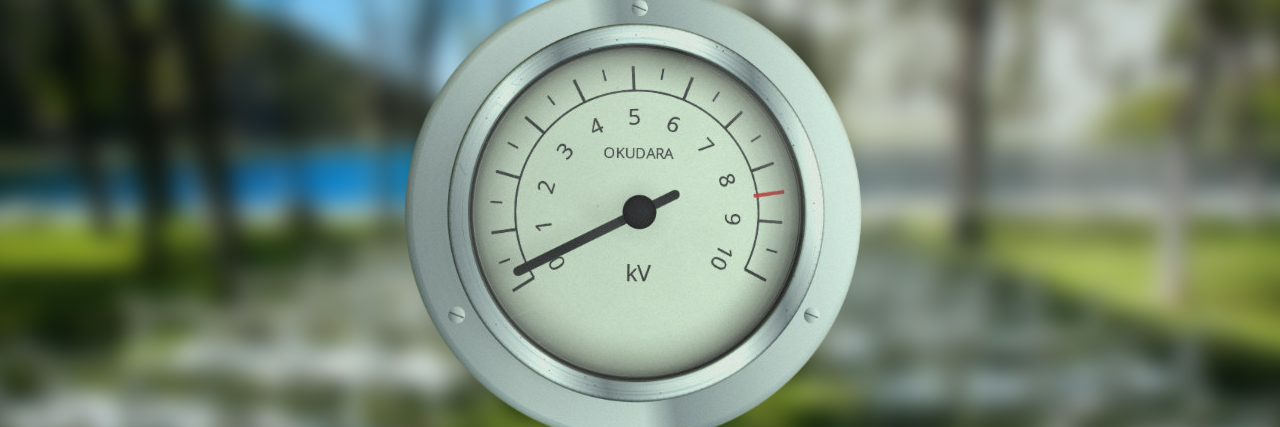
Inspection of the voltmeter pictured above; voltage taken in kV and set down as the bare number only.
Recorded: 0.25
